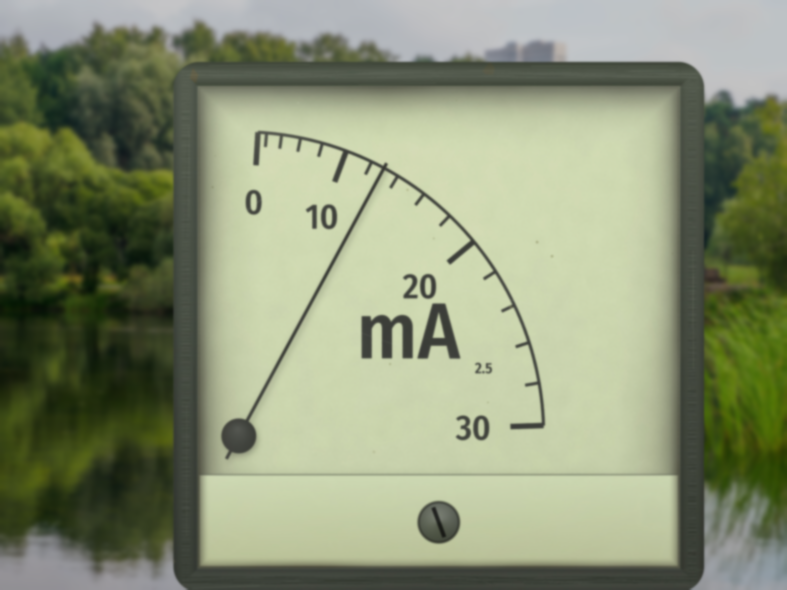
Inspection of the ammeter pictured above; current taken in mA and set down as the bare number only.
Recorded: 13
